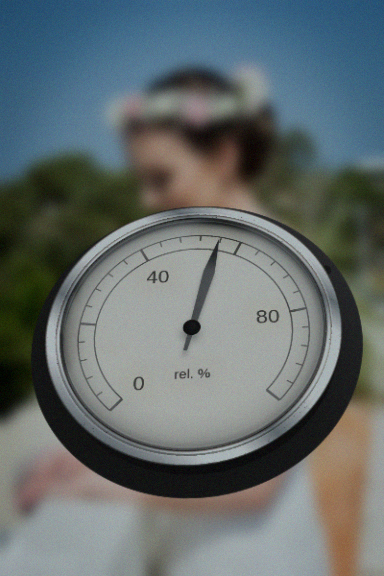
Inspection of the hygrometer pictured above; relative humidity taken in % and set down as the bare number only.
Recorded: 56
